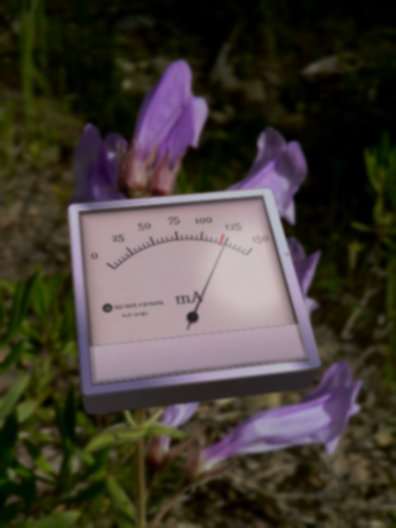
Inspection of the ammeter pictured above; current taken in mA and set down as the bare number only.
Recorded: 125
